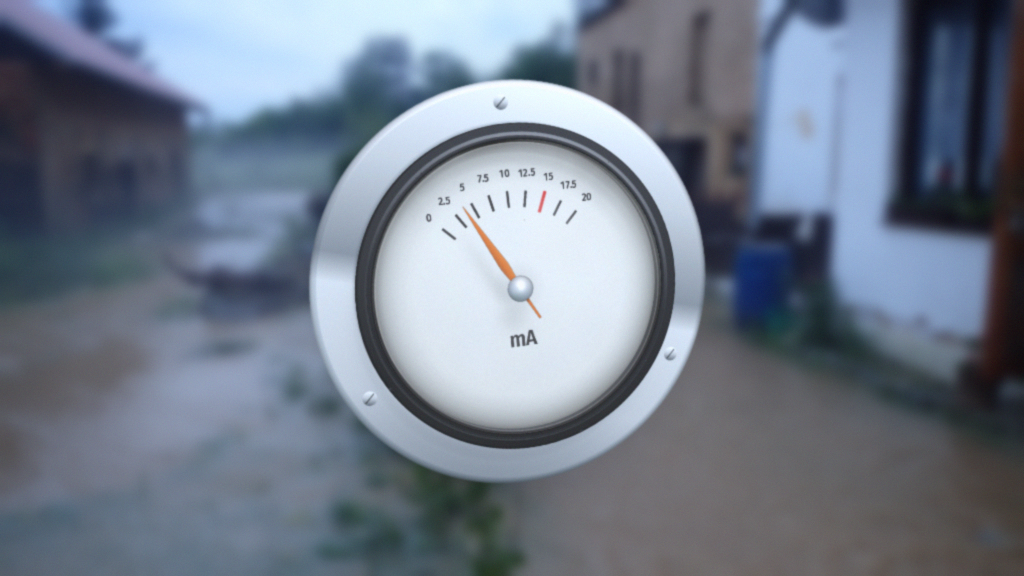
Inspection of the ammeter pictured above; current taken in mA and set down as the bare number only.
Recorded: 3.75
